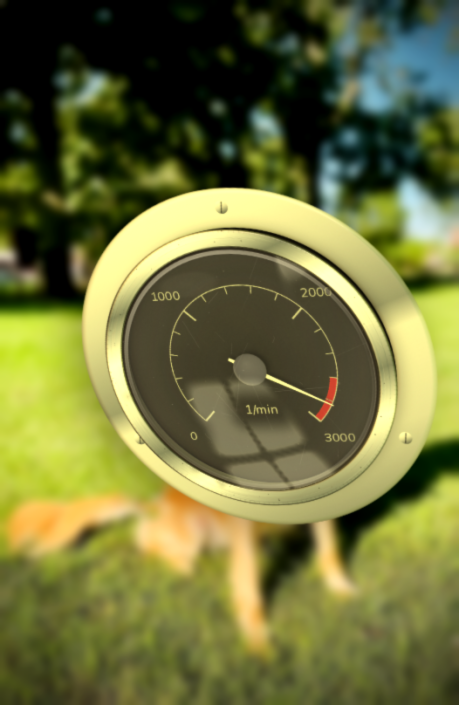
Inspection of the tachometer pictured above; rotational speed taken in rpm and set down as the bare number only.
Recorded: 2800
